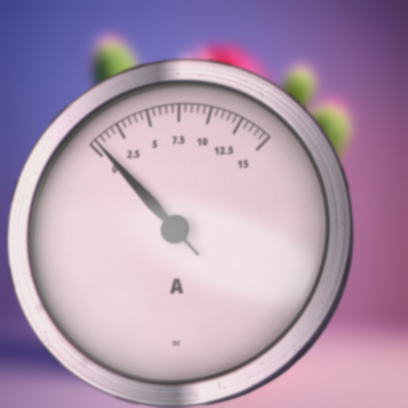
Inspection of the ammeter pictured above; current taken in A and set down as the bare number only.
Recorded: 0.5
